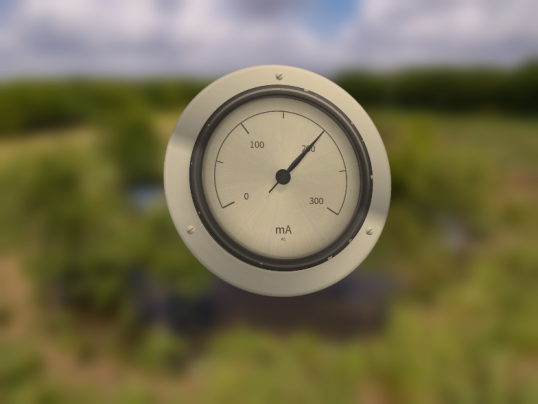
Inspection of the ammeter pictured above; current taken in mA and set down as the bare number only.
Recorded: 200
